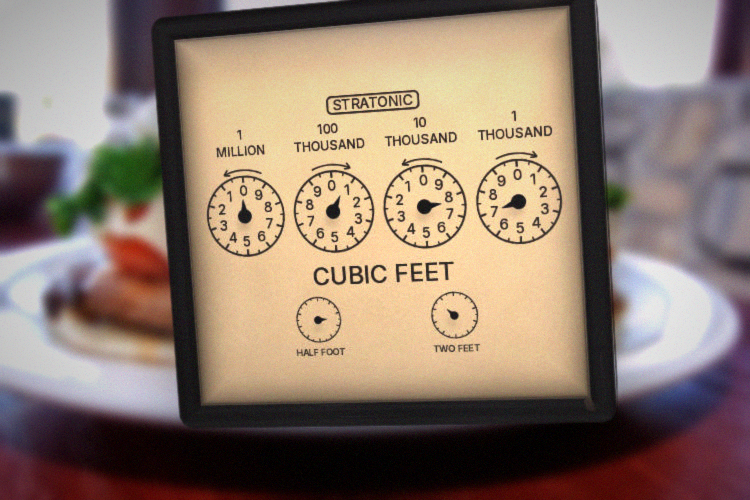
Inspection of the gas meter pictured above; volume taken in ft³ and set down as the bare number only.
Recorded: 7700
